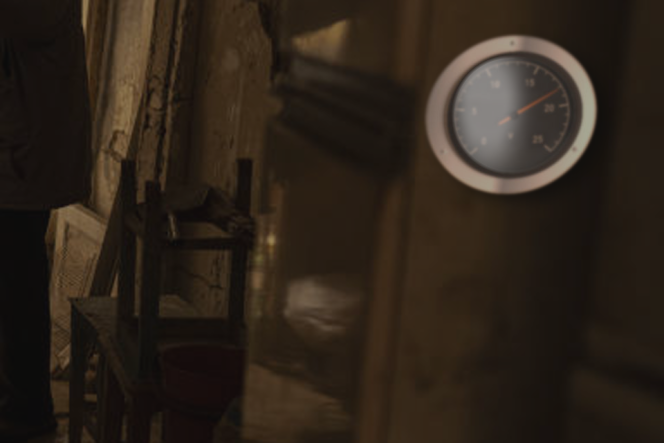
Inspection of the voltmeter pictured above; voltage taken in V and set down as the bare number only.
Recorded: 18
